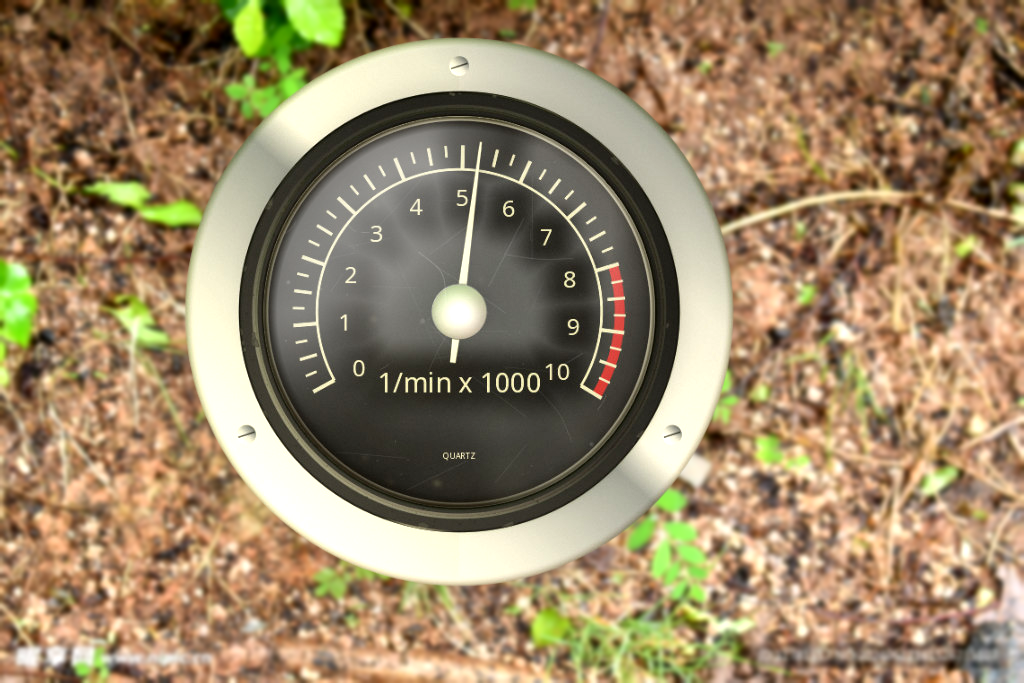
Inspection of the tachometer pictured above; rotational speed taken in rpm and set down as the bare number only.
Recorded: 5250
